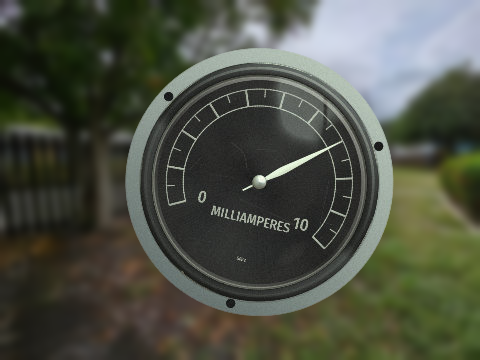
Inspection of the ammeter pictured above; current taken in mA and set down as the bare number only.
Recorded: 7
